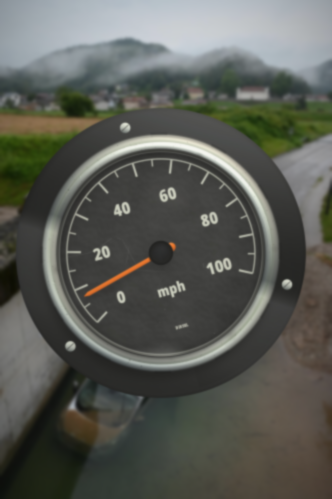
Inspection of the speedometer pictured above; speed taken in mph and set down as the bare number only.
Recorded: 7.5
